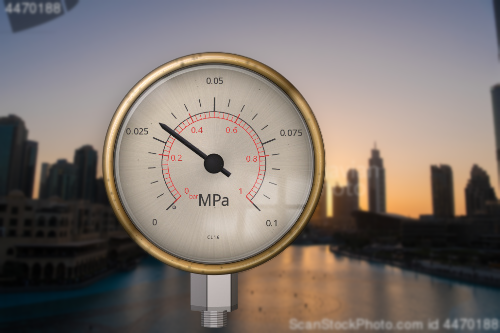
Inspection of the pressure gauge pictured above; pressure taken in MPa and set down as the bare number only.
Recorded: 0.03
